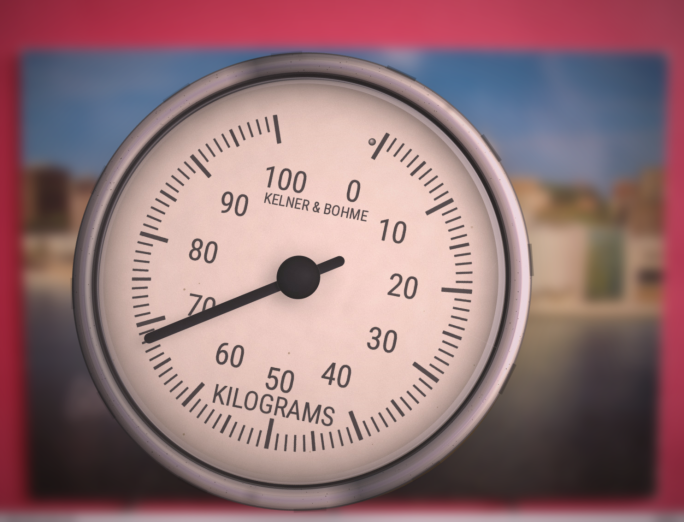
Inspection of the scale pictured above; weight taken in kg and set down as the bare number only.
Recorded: 68
